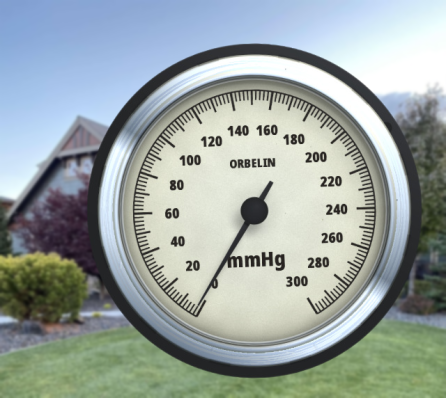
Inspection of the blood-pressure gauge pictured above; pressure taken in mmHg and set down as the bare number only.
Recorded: 2
